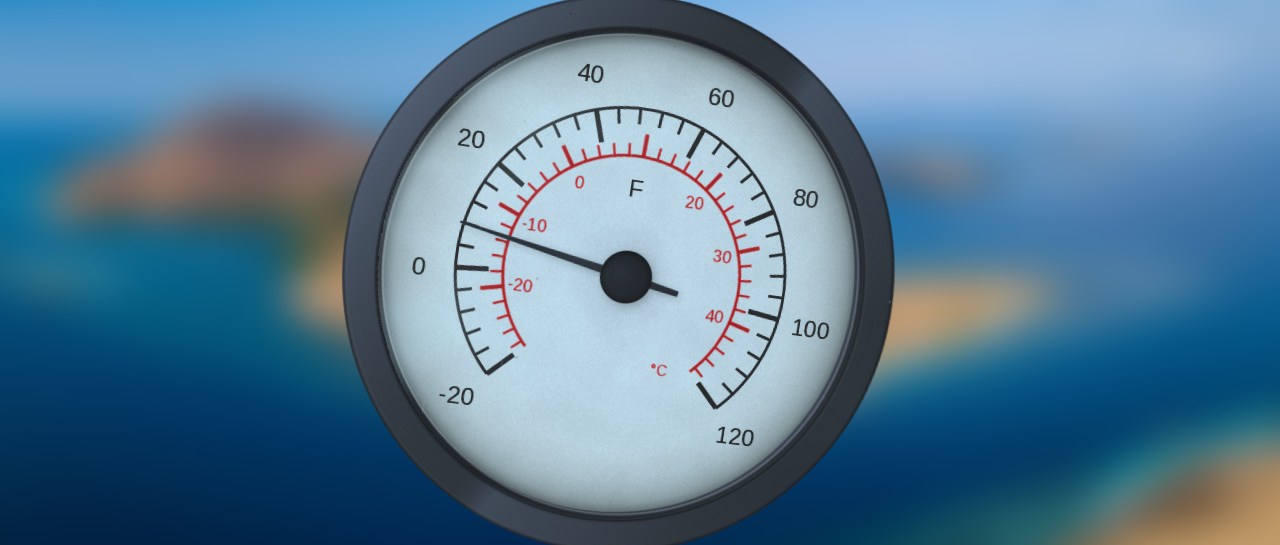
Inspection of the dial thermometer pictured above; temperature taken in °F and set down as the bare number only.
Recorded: 8
